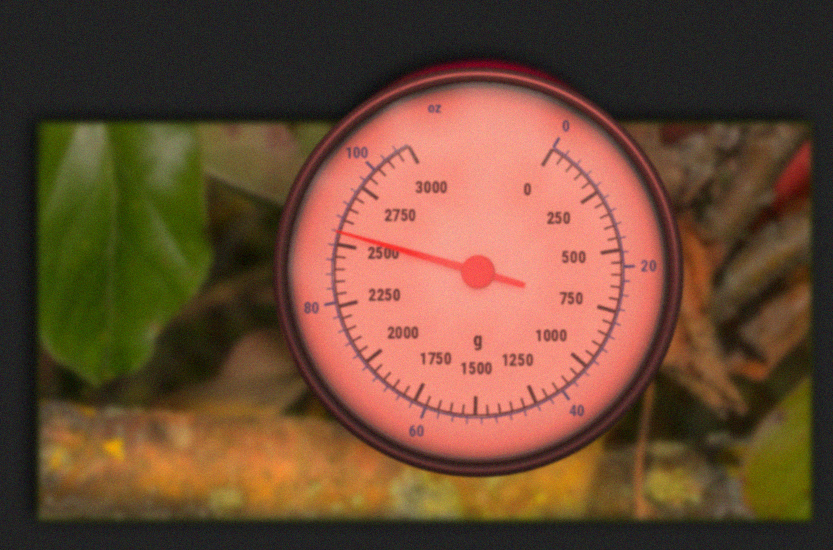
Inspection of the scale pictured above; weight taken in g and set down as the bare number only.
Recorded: 2550
